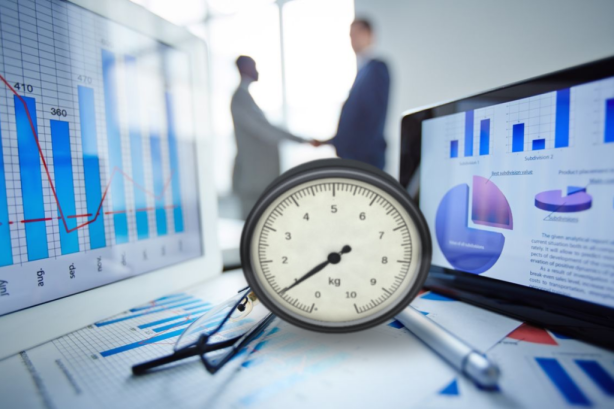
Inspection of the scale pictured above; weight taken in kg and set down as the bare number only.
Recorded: 1
